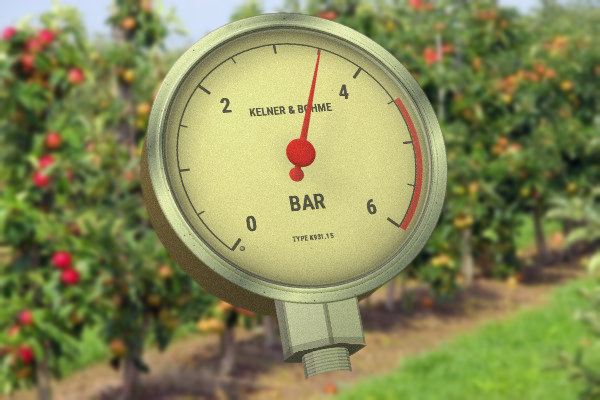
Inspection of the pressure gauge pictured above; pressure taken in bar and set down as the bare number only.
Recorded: 3.5
